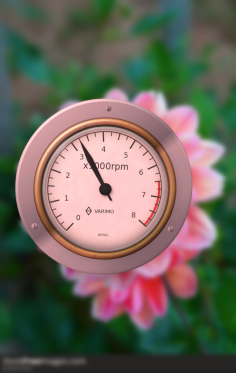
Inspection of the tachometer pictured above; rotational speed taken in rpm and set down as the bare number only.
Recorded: 3250
